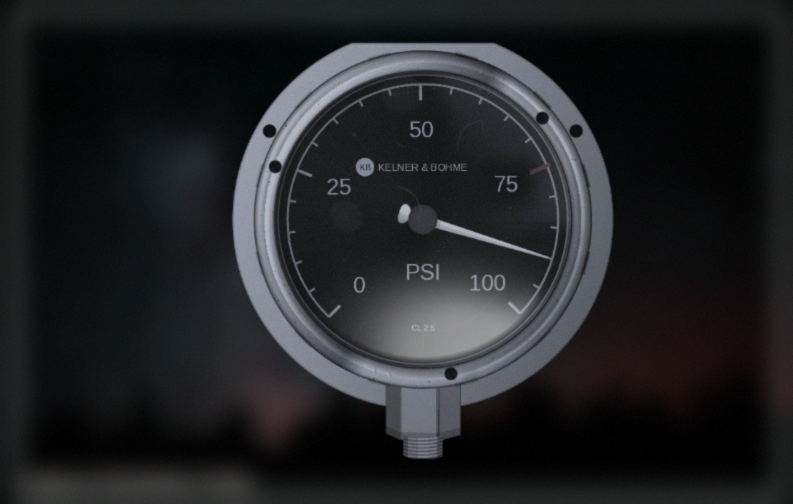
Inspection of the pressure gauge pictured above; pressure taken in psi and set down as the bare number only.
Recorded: 90
